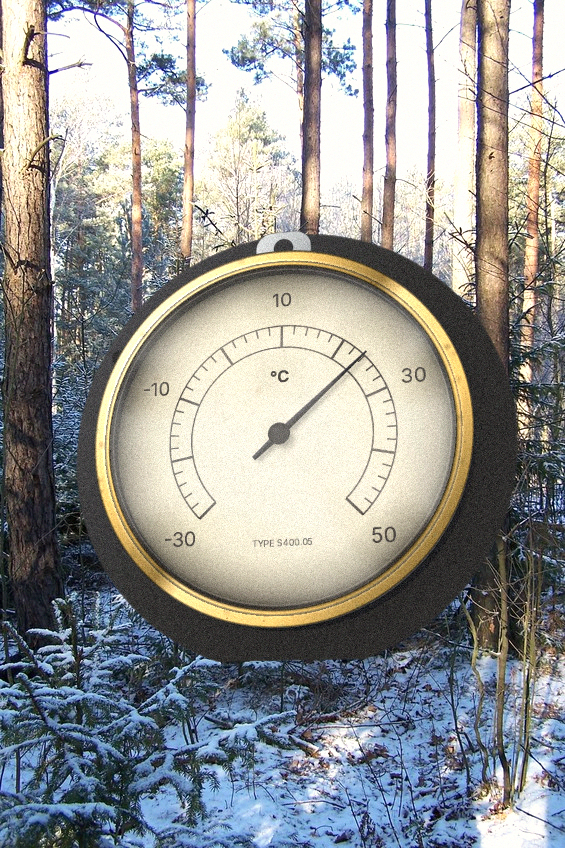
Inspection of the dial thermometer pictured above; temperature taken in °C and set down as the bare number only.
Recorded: 24
